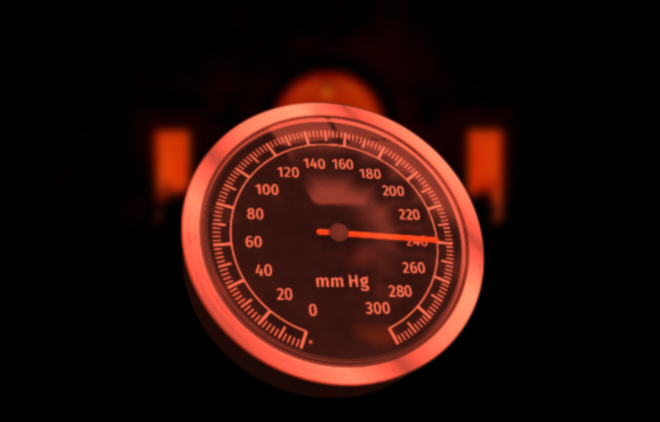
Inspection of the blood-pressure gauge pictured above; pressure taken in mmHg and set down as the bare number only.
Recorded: 240
